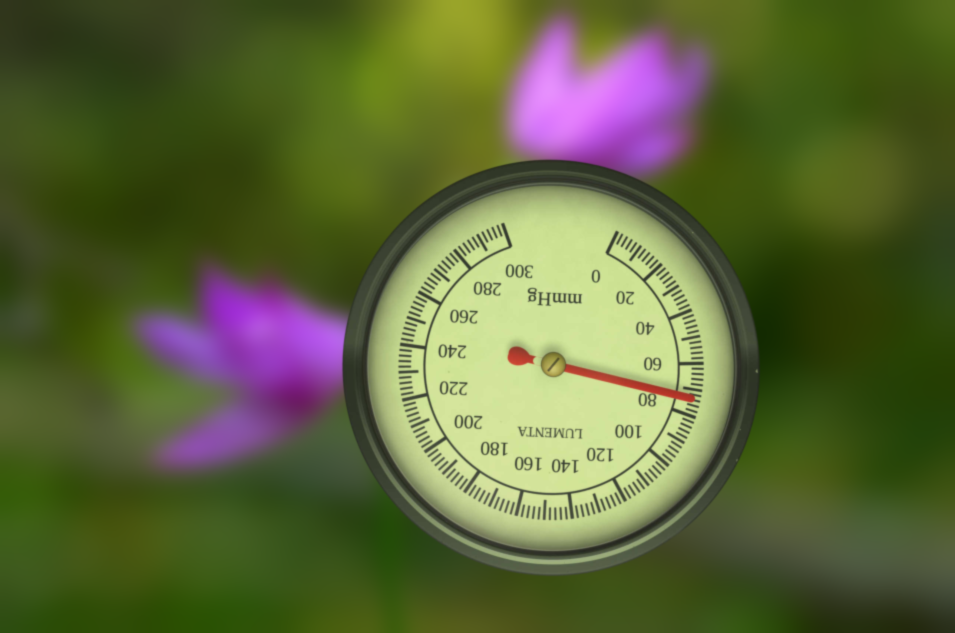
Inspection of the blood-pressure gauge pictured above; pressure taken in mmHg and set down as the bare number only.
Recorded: 74
